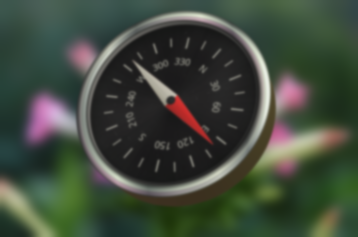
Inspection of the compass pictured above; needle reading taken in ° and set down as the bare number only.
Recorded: 97.5
